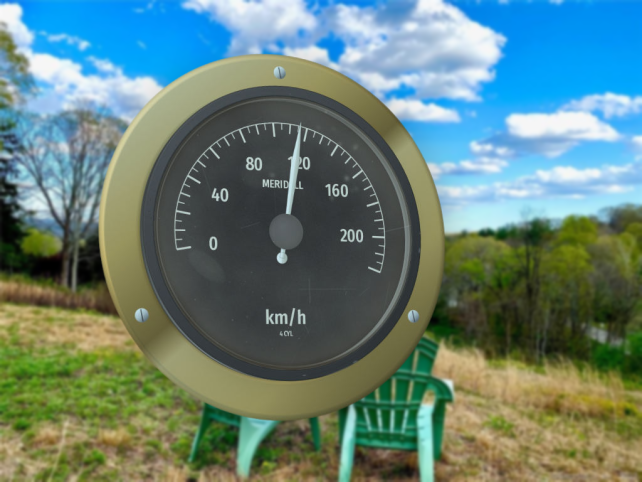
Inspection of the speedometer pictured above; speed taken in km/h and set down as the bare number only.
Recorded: 115
